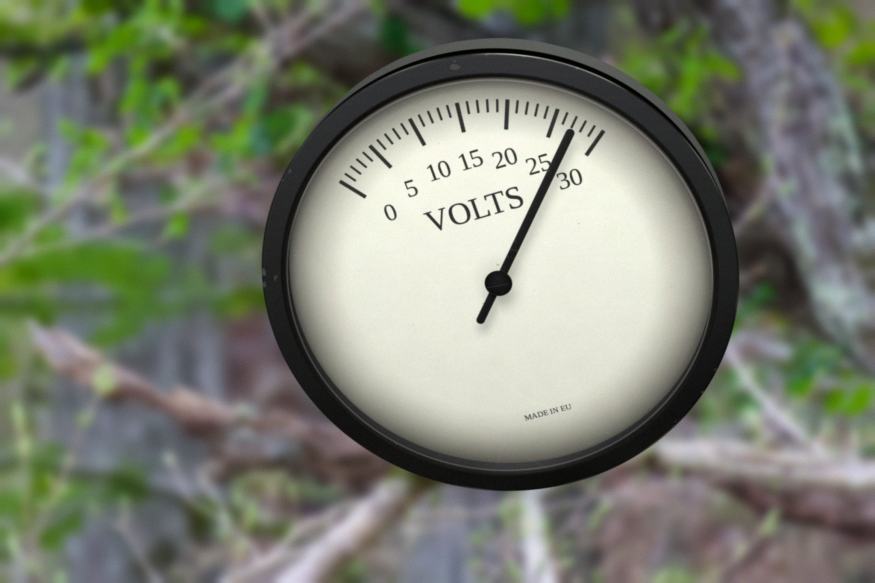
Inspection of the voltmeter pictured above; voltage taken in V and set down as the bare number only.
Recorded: 27
